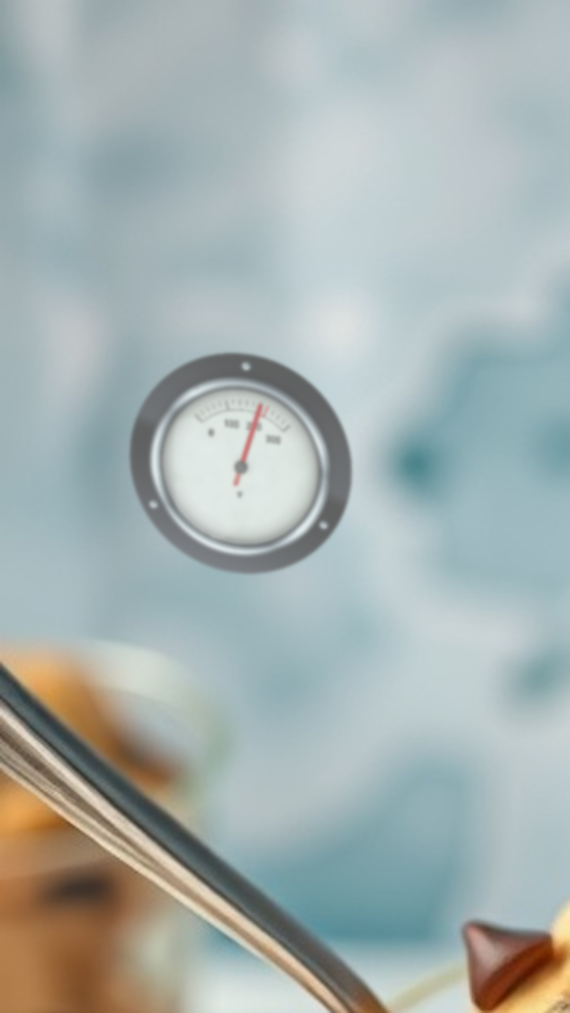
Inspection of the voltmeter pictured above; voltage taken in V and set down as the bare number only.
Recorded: 200
